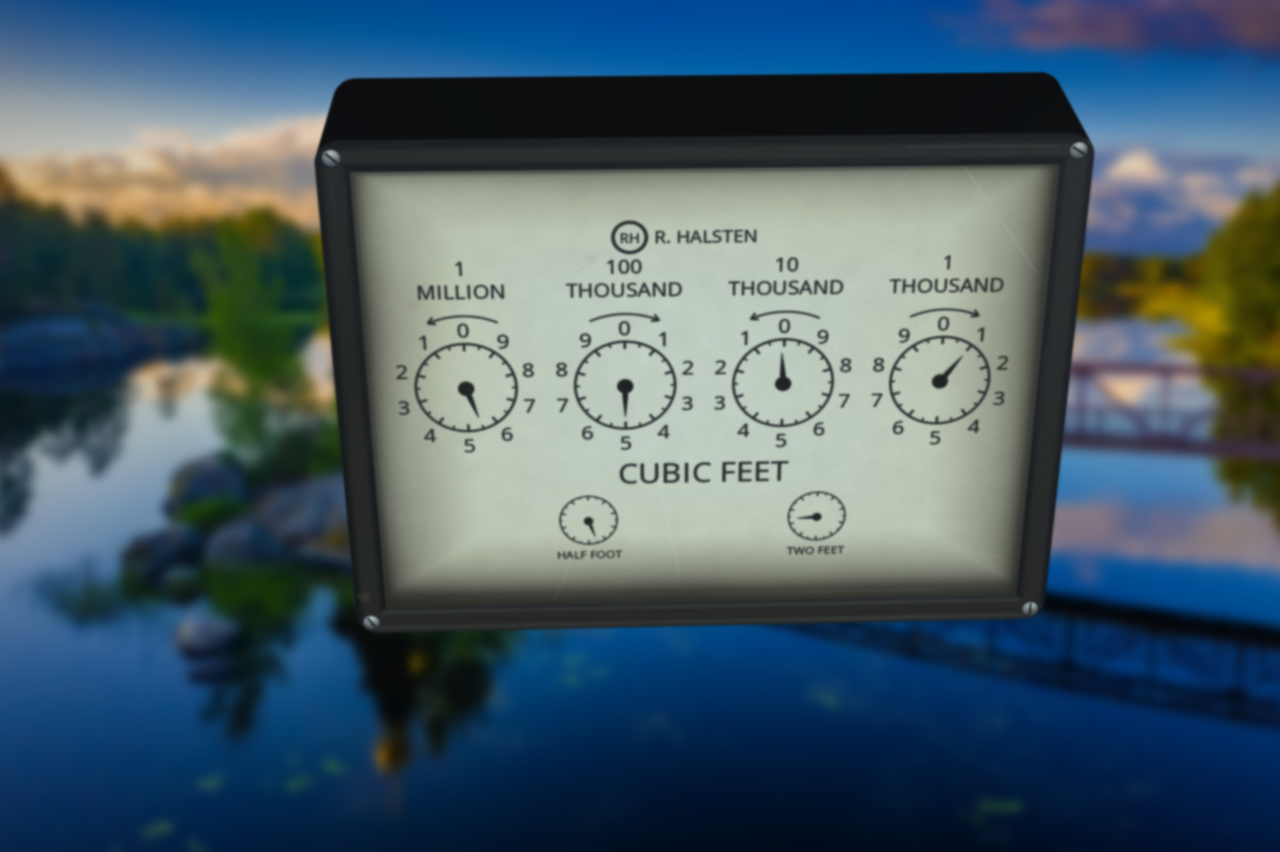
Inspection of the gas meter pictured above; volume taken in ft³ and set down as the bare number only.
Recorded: 550100
